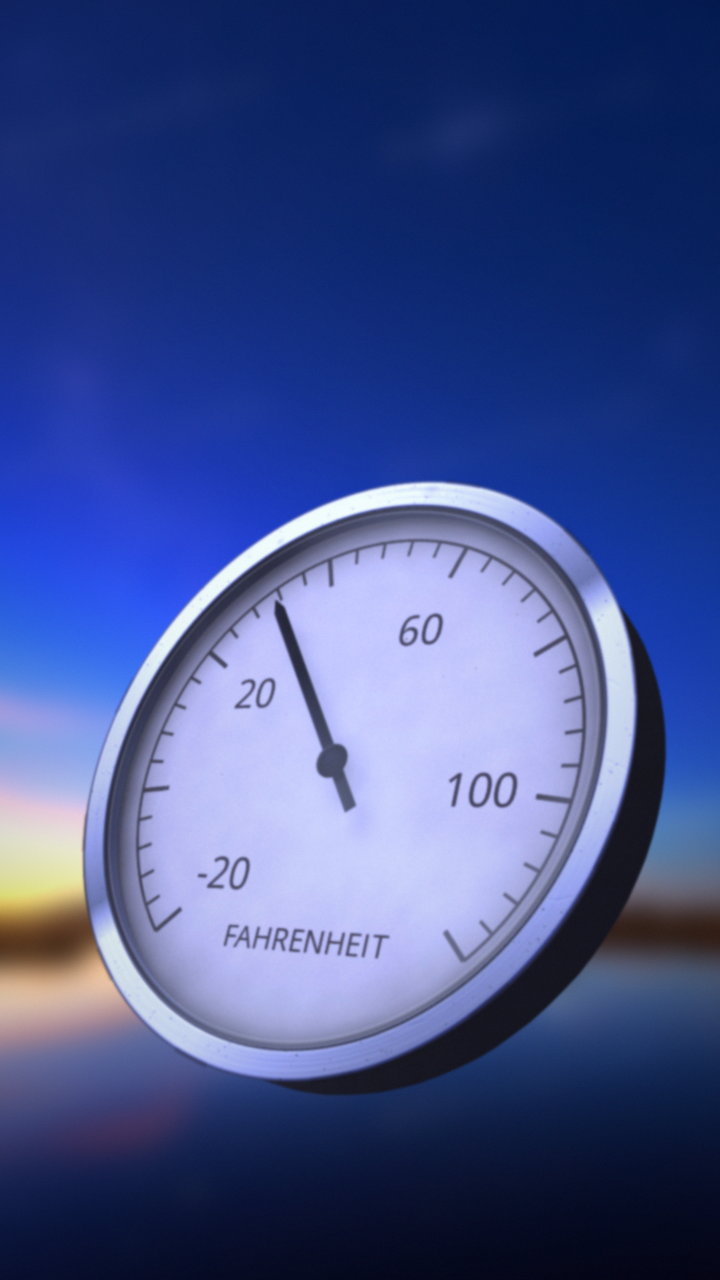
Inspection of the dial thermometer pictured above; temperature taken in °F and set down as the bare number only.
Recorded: 32
